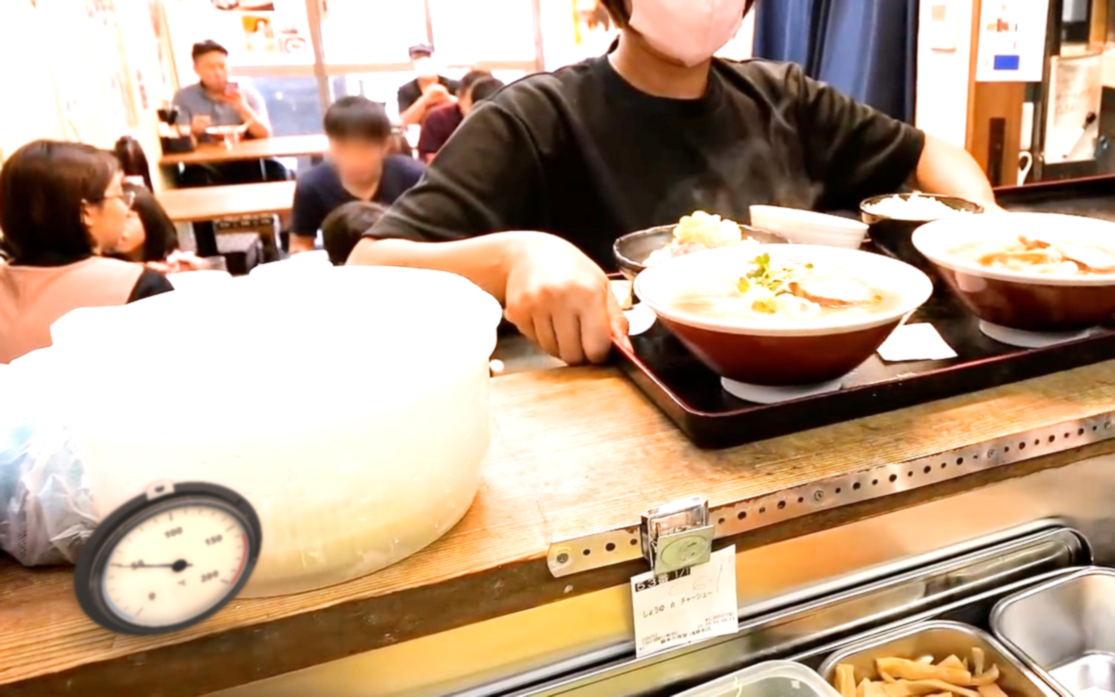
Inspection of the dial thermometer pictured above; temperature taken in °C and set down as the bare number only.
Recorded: 50
